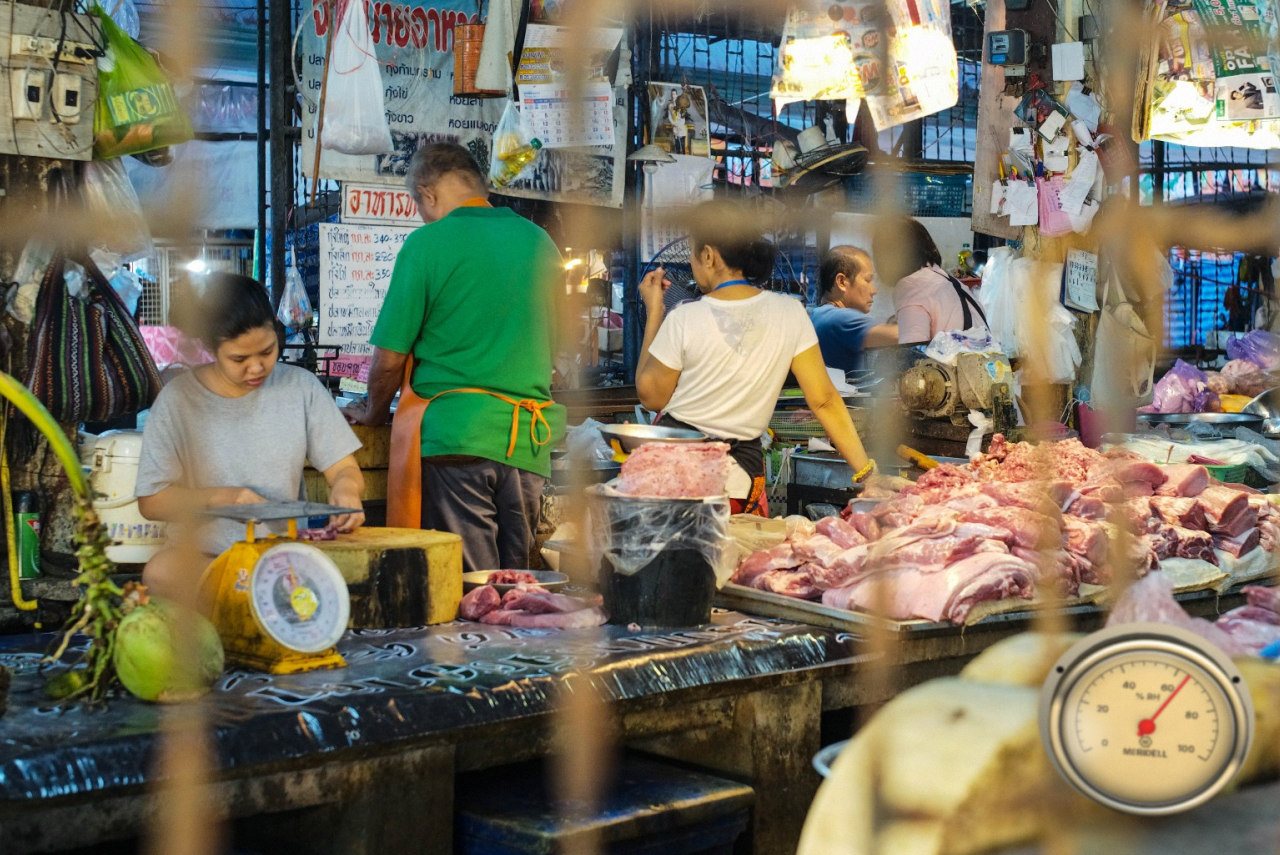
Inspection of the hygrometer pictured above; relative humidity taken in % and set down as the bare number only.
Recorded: 64
